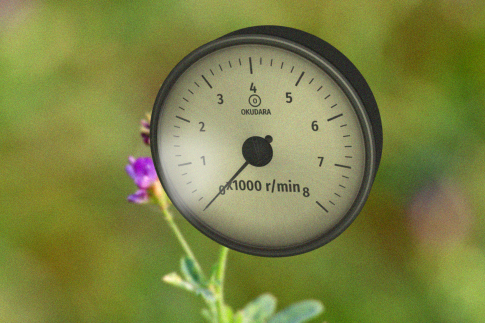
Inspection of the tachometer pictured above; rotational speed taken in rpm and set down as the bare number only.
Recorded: 0
